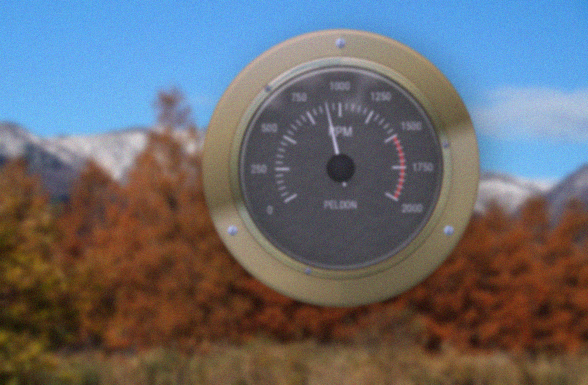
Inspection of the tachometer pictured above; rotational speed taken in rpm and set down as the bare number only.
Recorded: 900
